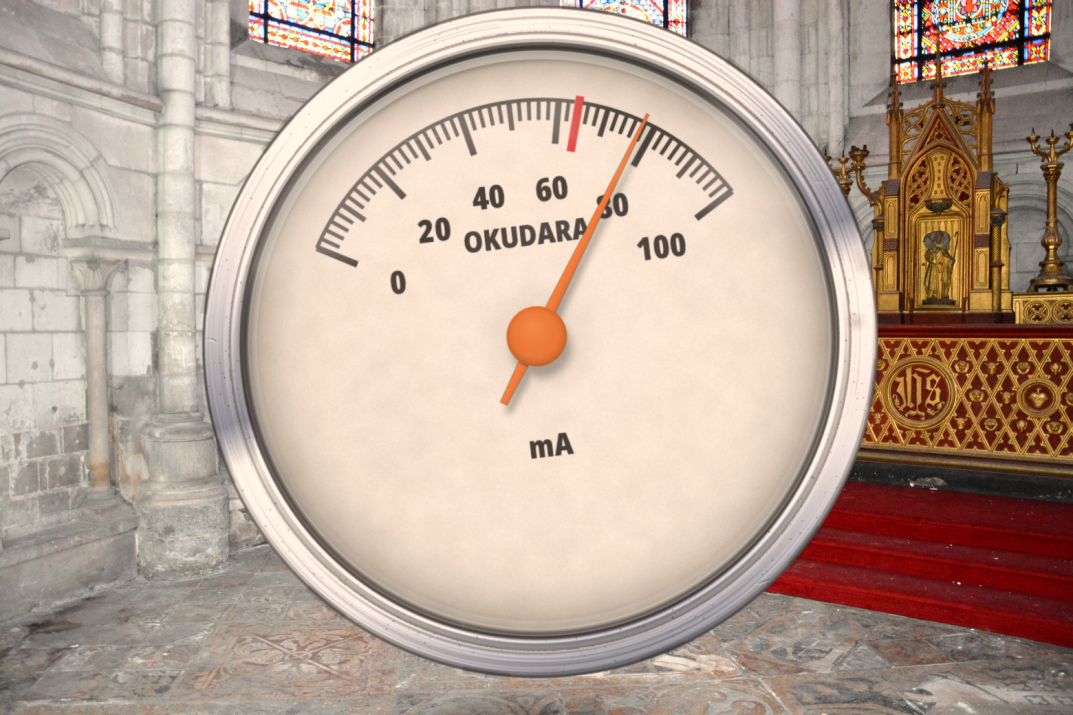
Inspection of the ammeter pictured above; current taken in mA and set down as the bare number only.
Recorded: 78
